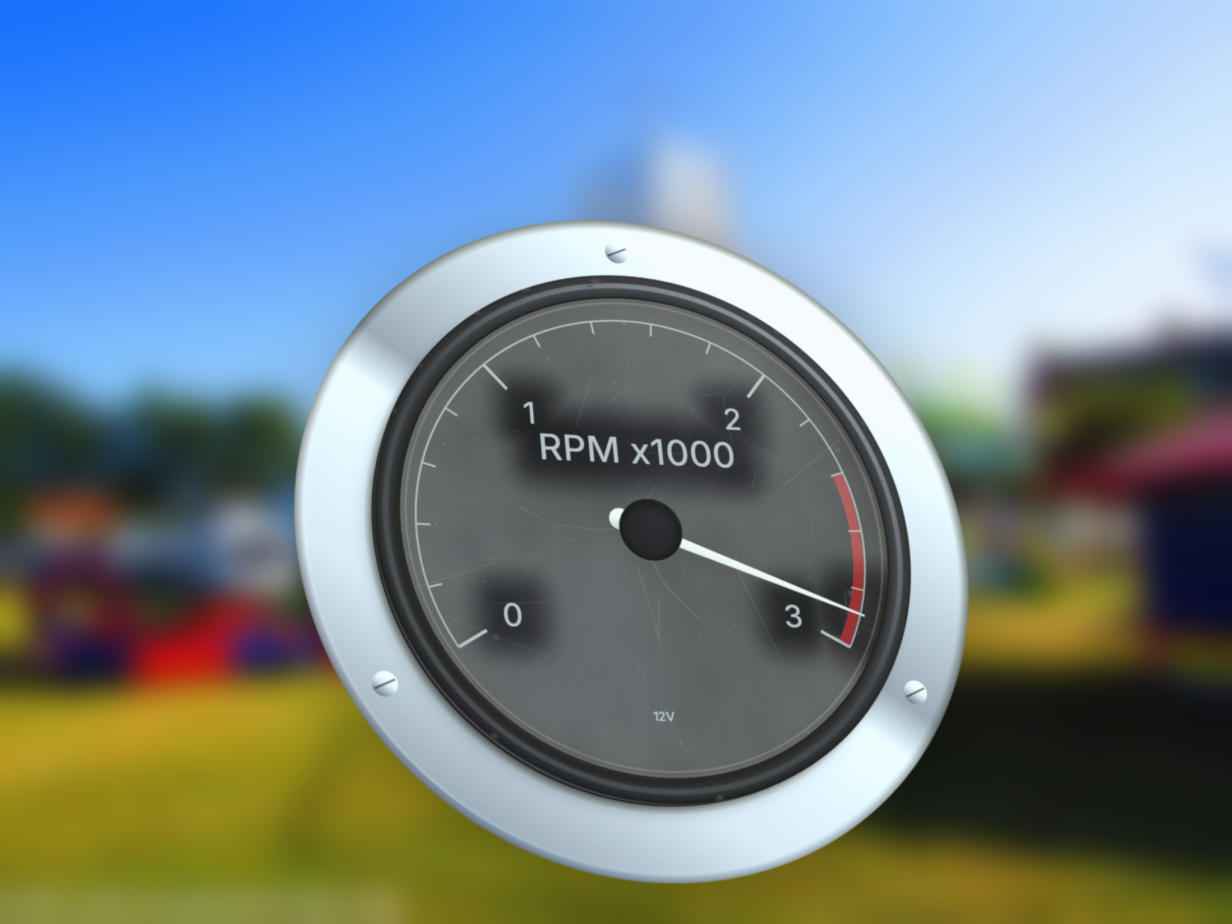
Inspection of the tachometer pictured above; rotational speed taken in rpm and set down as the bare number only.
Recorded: 2900
